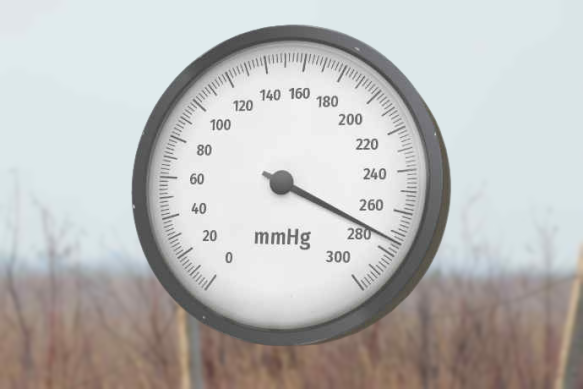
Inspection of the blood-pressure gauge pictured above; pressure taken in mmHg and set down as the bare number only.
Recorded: 274
